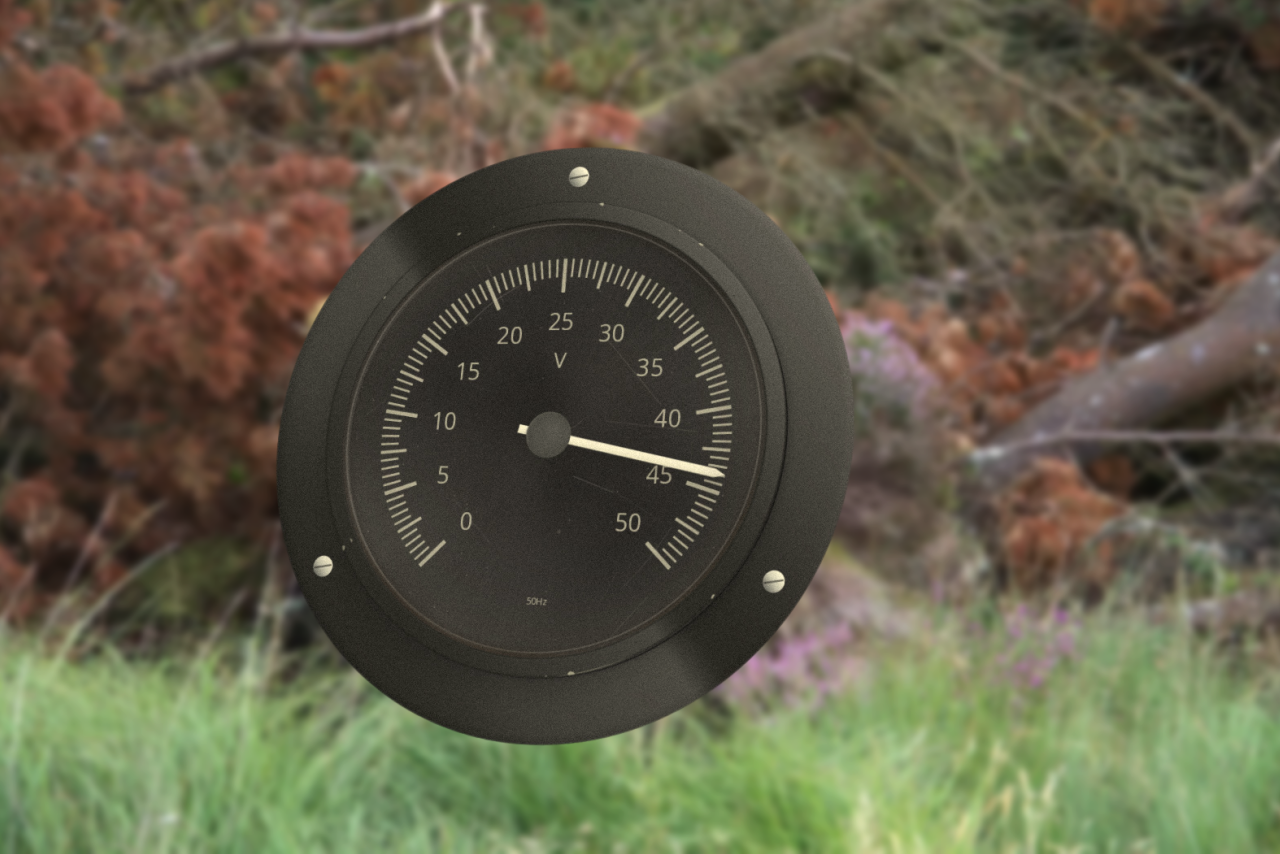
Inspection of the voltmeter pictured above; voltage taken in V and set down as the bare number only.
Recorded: 44
